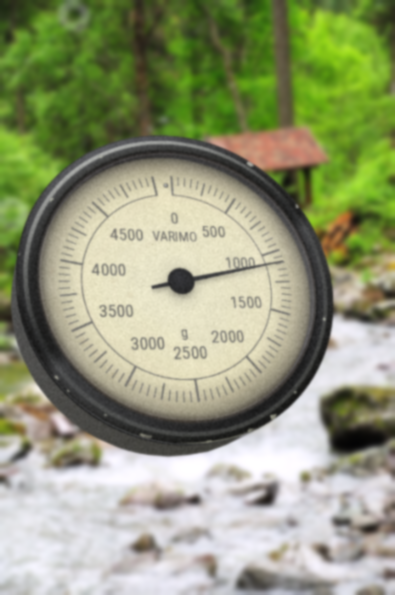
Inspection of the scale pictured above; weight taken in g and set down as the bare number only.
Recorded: 1100
